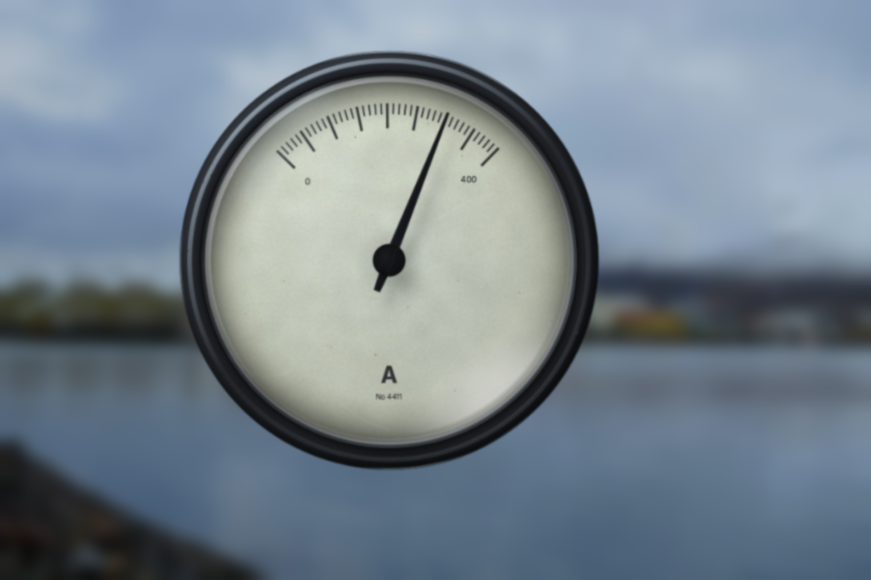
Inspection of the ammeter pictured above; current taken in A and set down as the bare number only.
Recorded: 300
